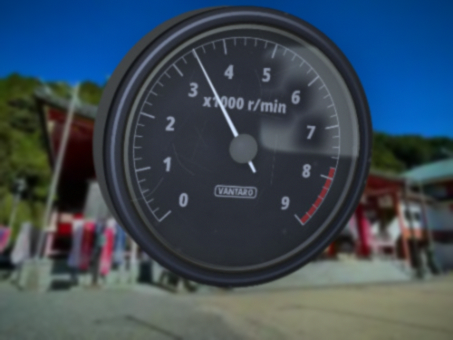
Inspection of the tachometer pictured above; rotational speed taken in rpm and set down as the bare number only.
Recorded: 3400
